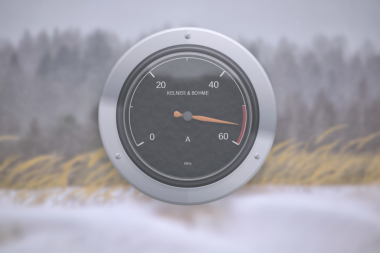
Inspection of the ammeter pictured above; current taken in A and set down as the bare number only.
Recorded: 55
